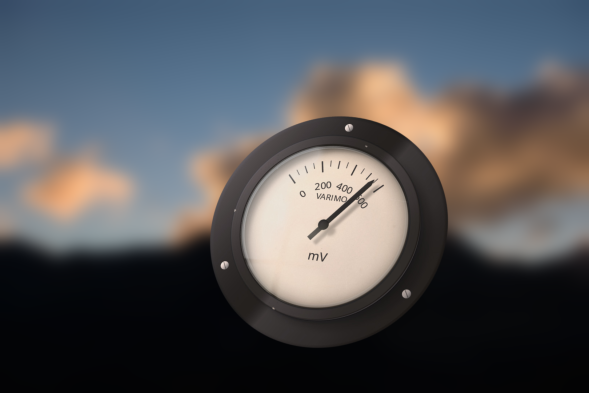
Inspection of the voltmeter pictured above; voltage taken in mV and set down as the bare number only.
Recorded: 550
